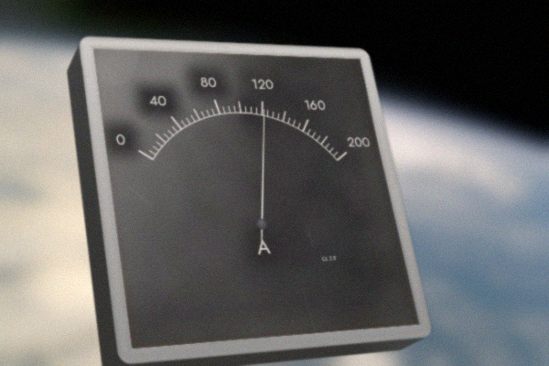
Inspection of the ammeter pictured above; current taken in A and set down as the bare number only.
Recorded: 120
